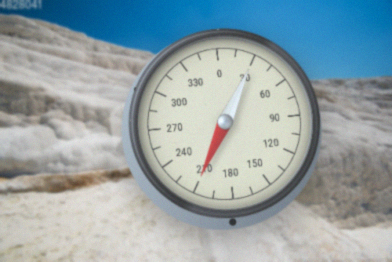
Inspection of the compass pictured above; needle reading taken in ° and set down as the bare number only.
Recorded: 210
